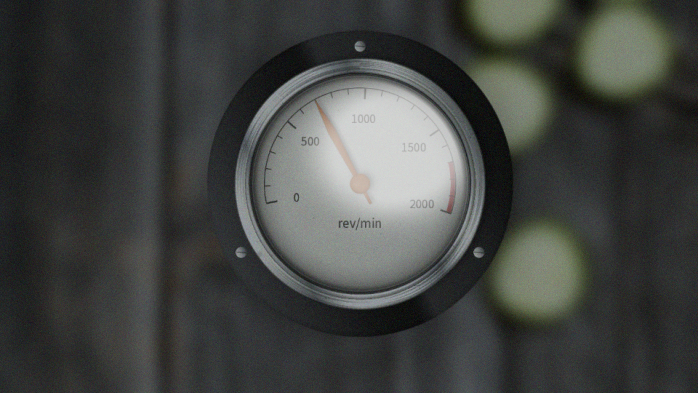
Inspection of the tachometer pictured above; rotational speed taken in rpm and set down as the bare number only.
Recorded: 700
